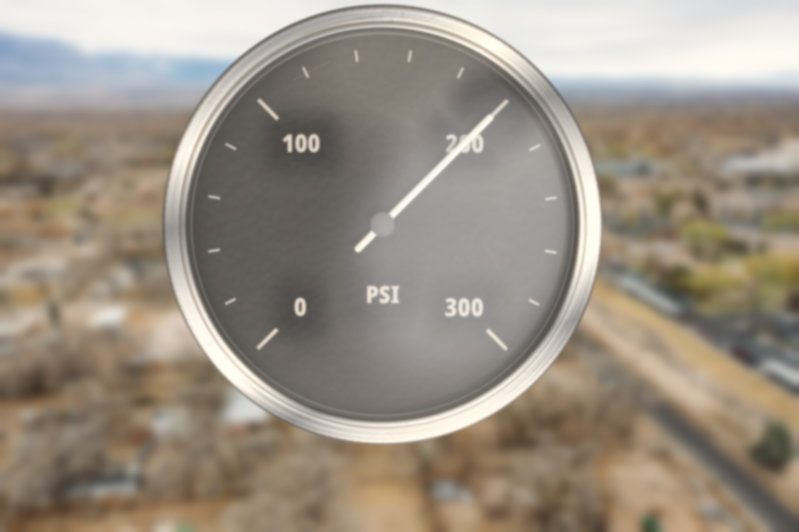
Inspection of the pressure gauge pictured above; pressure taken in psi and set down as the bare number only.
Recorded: 200
